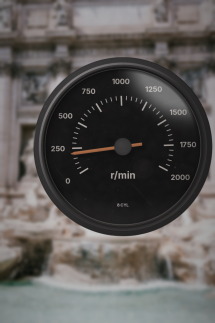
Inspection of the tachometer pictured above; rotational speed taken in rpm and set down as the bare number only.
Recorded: 200
